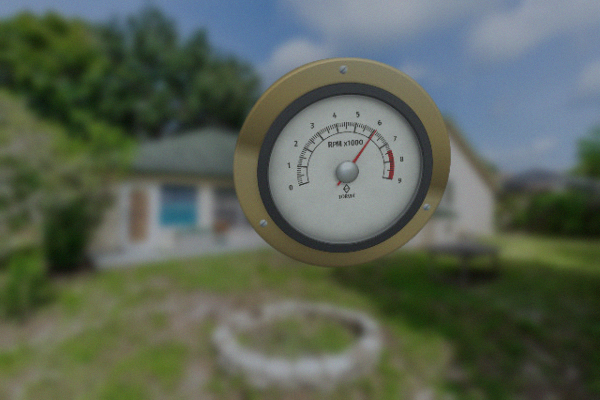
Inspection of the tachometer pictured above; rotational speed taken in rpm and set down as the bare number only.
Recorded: 6000
